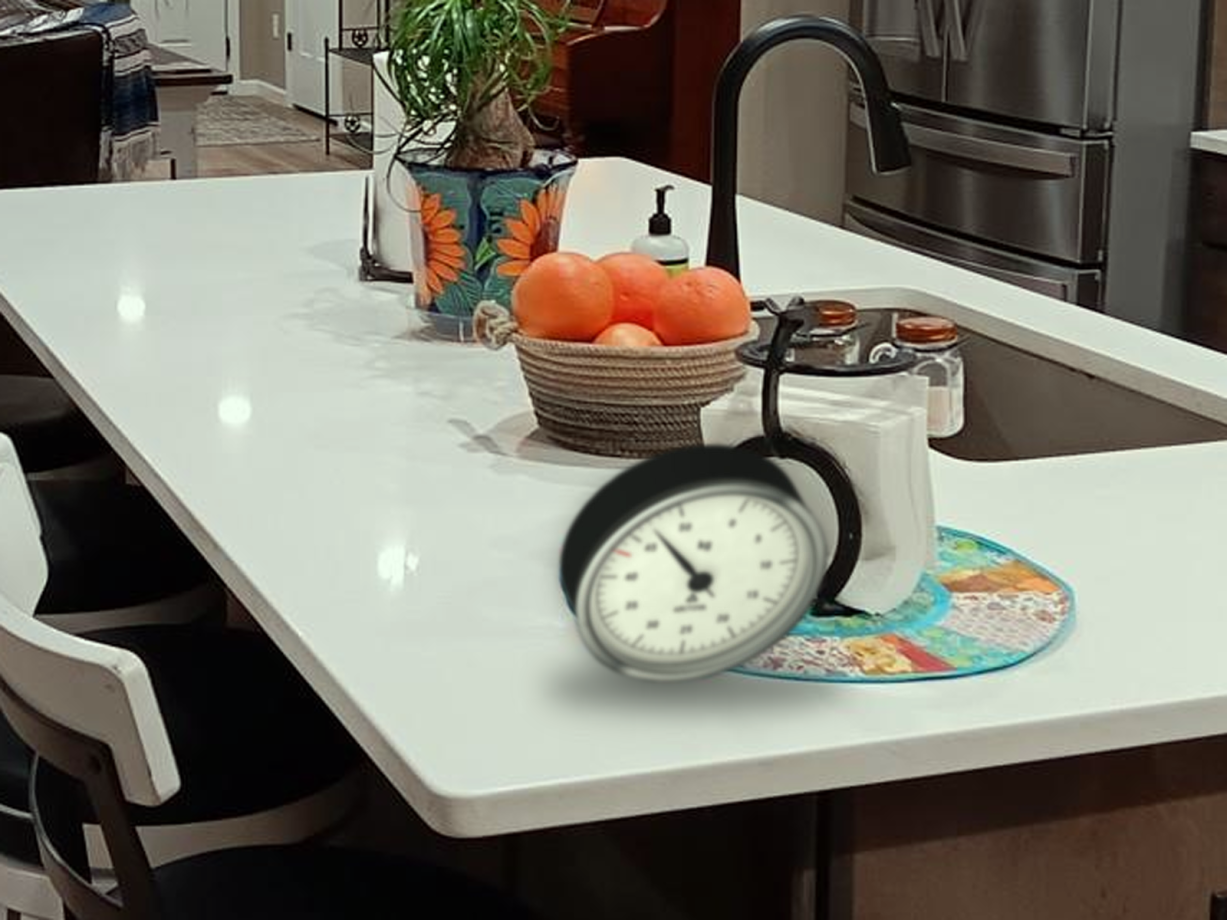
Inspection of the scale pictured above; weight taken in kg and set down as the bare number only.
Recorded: 47
